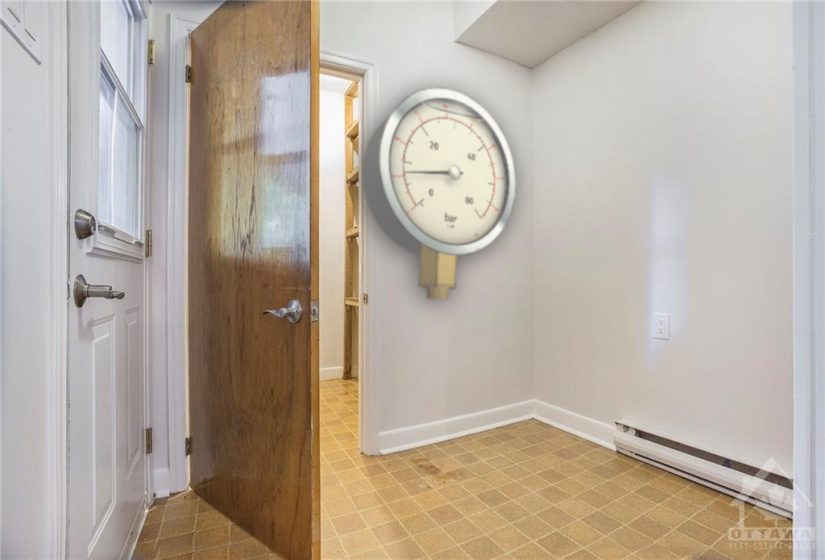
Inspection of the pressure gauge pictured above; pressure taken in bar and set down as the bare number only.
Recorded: 7.5
